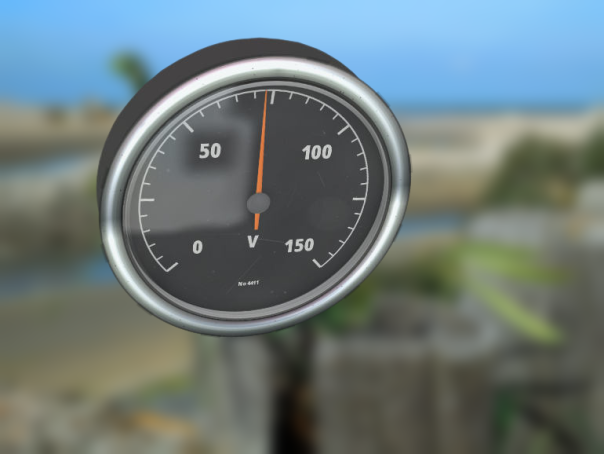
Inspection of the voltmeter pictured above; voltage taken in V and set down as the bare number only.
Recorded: 72.5
